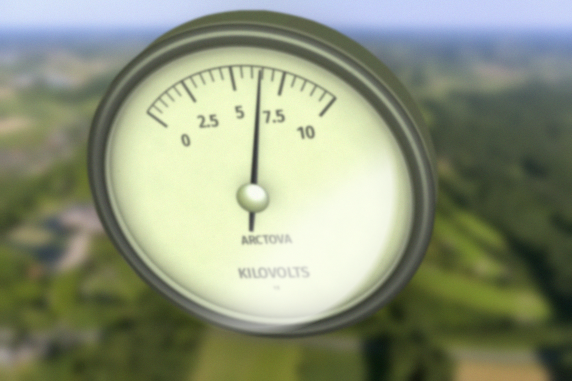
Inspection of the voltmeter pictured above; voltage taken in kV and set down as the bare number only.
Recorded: 6.5
